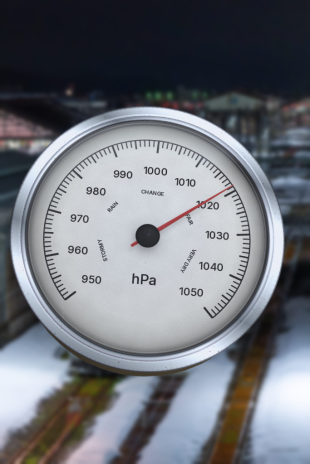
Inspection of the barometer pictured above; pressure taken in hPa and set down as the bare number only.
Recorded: 1019
